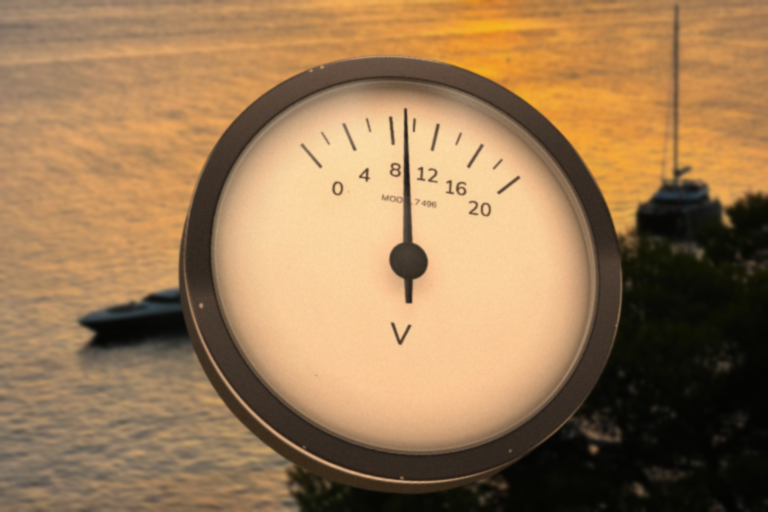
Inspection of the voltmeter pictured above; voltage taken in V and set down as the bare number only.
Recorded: 9
